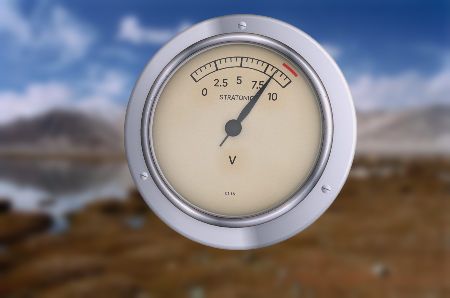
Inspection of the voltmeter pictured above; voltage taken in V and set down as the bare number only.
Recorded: 8.5
